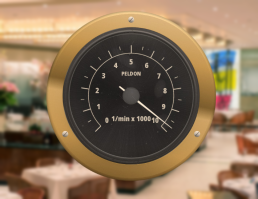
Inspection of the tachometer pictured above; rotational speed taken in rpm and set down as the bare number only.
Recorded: 9750
